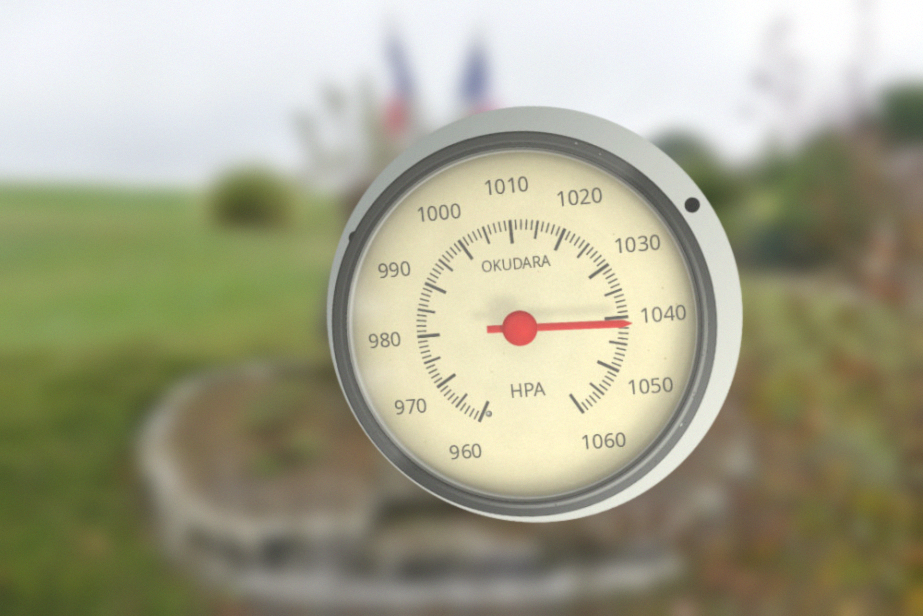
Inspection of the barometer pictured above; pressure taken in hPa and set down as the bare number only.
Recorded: 1041
